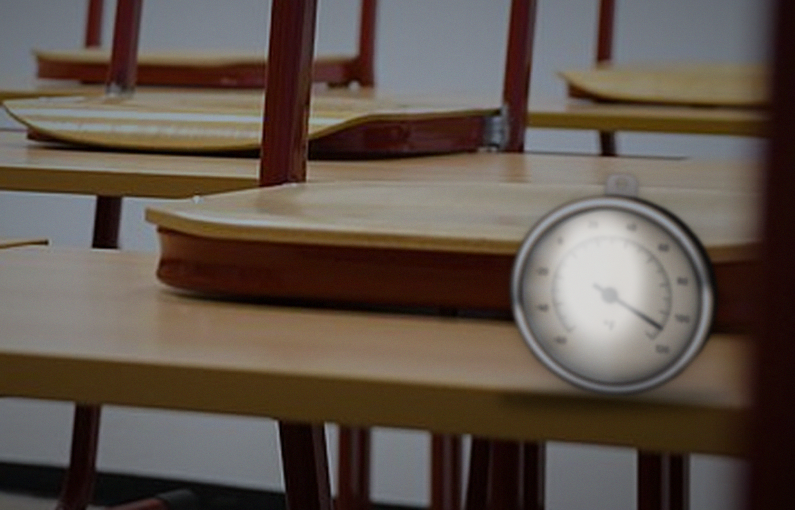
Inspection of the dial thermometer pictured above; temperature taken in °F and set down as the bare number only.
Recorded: 110
